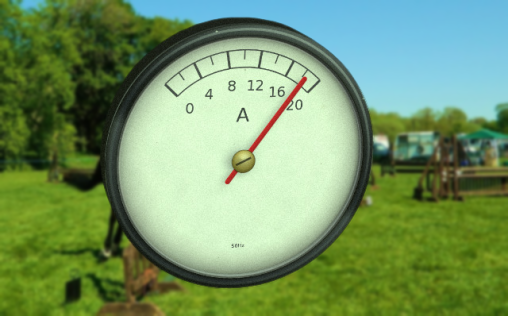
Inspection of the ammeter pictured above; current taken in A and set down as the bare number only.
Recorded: 18
